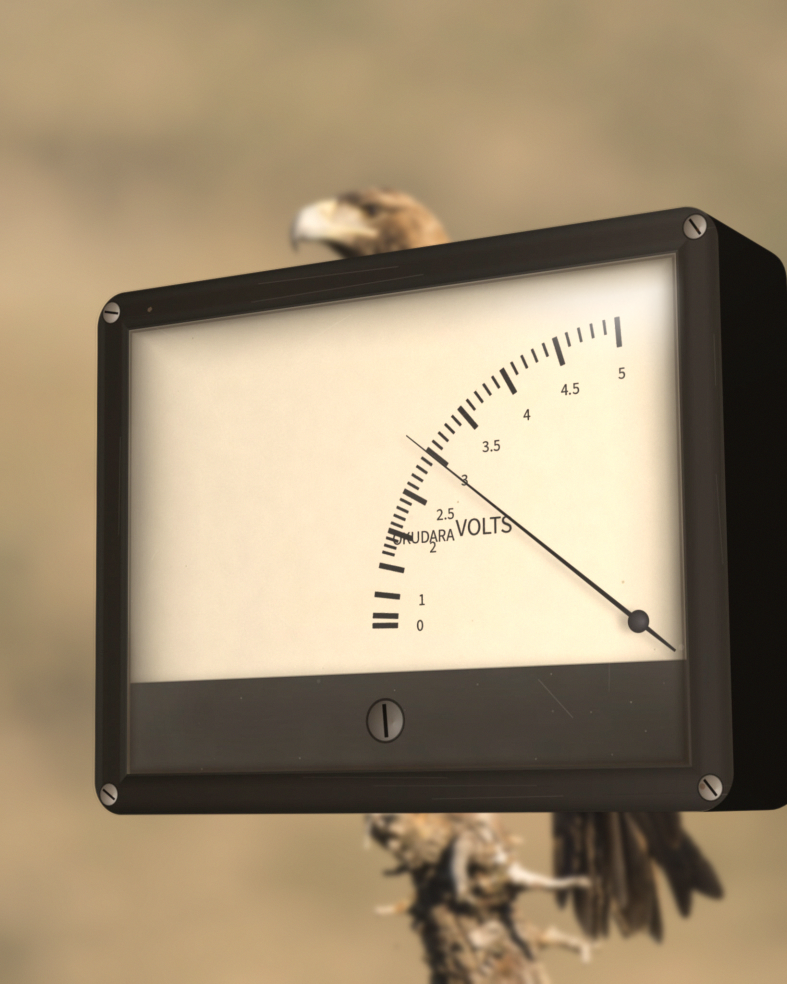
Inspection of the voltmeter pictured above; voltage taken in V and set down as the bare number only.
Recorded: 3
